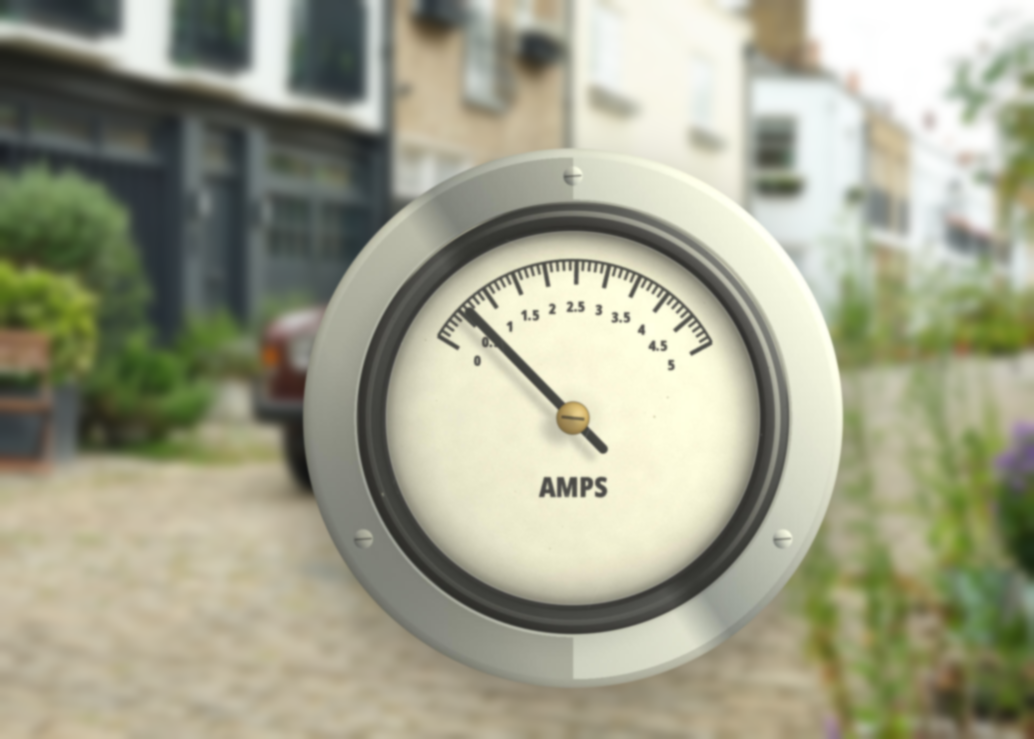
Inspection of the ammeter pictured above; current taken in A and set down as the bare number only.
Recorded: 0.6
